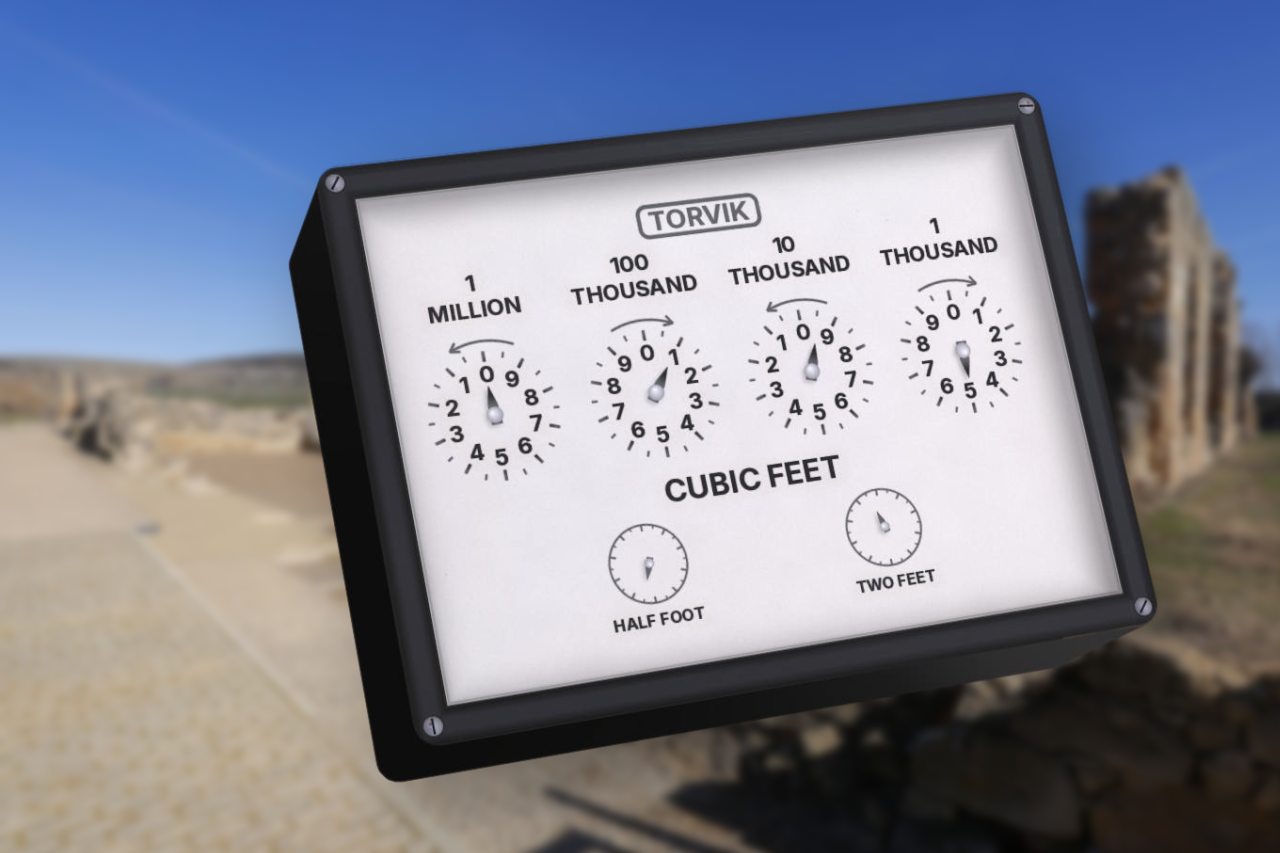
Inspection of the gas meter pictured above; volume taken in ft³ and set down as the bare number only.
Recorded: 9500
